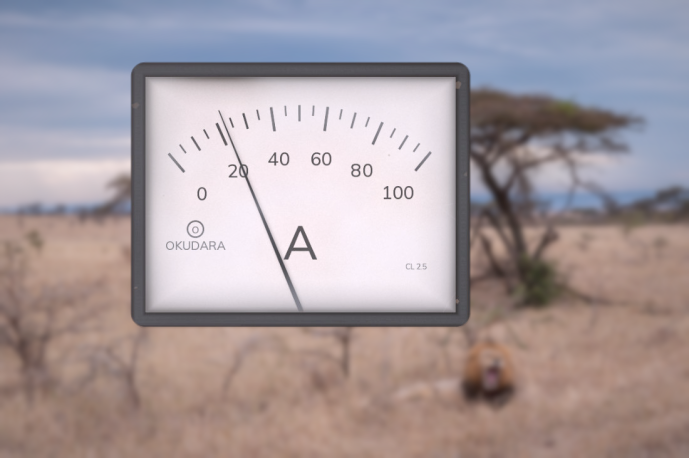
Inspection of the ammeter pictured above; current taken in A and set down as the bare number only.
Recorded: 22.5
